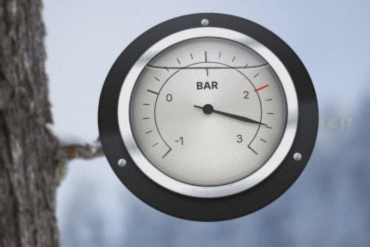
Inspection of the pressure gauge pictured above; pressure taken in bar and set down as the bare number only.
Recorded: 2.6
